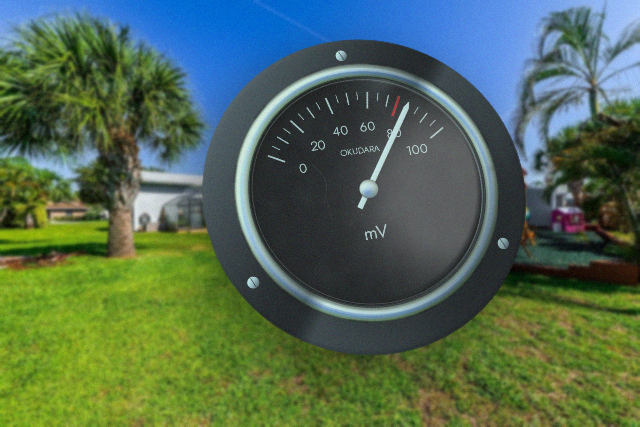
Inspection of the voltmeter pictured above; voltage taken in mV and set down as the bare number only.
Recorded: 80
